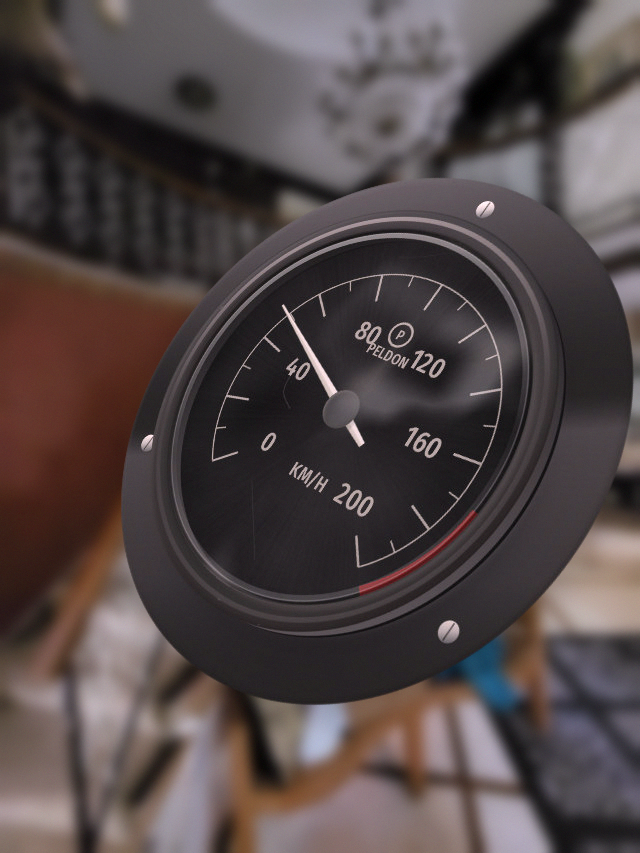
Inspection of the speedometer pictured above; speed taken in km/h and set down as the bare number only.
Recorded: 50
